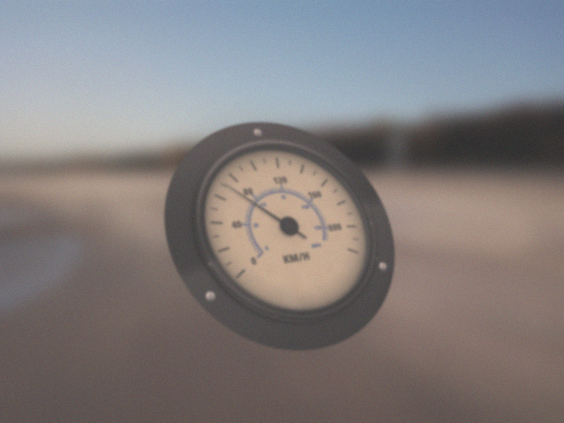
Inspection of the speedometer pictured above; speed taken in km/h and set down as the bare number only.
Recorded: 70
